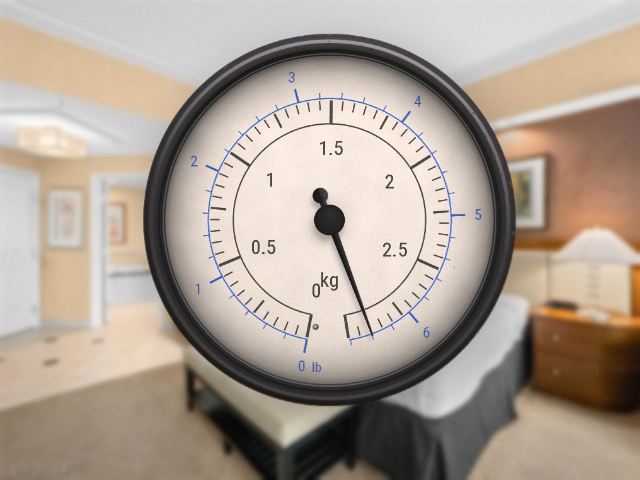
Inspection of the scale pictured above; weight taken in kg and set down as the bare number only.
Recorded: 2.9
